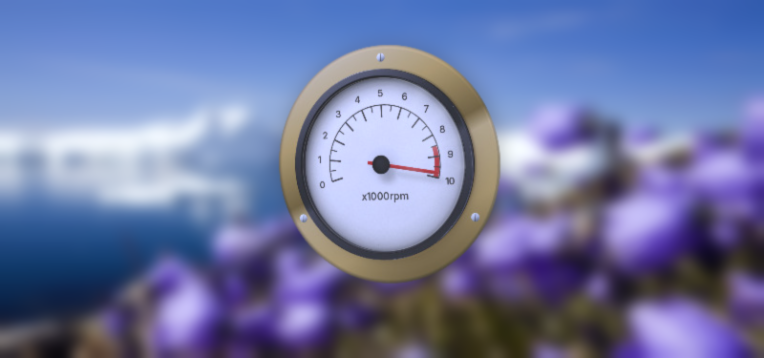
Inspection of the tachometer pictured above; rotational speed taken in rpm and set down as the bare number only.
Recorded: 9750
